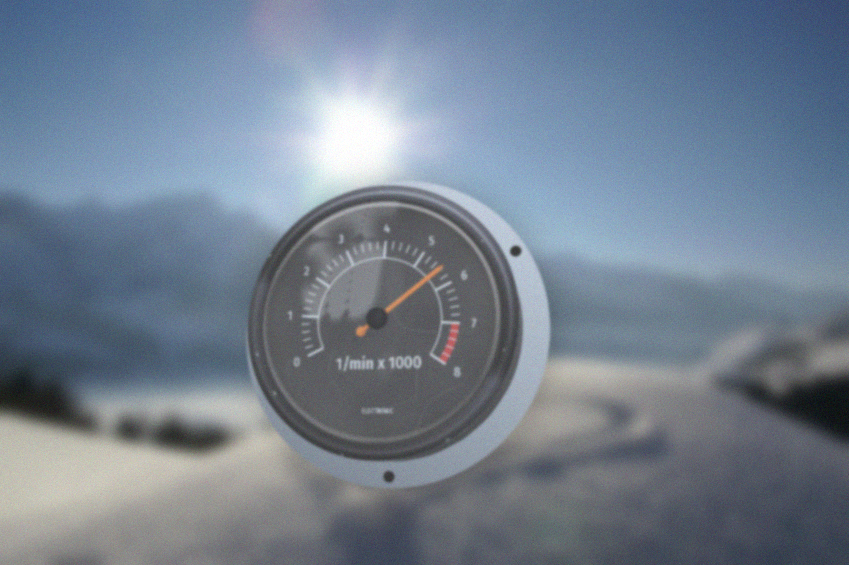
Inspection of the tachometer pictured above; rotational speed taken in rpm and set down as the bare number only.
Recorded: 5600
